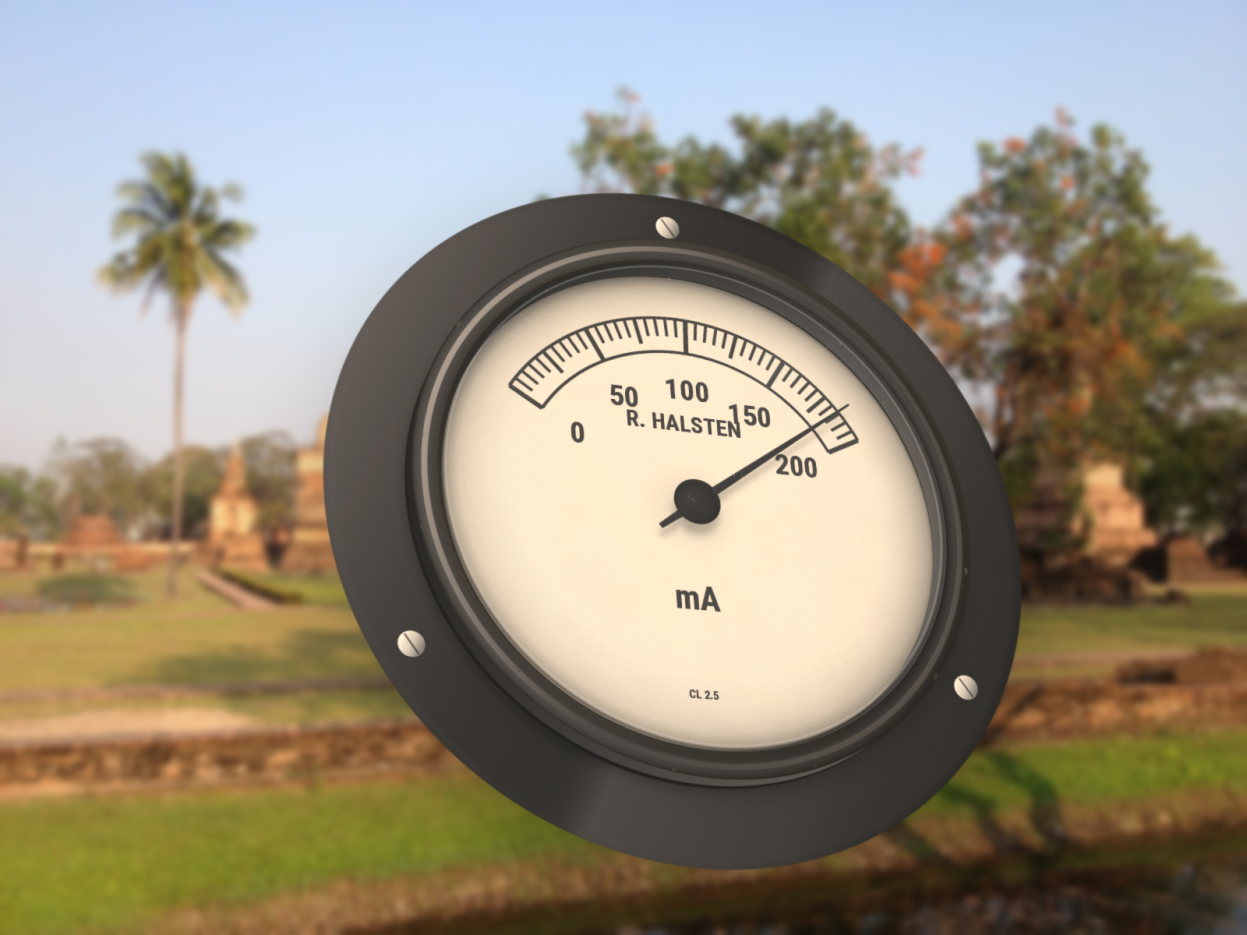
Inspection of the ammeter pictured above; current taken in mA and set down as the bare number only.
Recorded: 185
